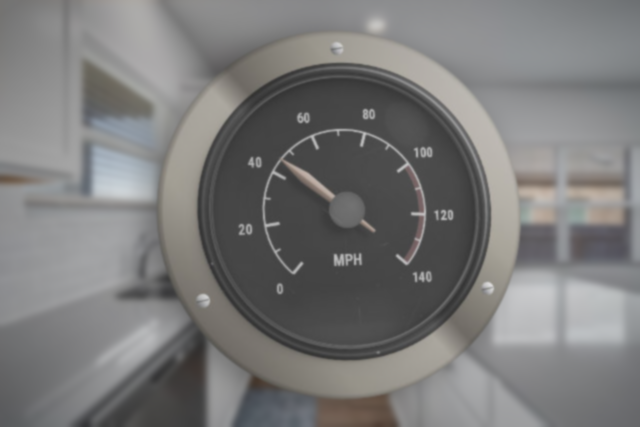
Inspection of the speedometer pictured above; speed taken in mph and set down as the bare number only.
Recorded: 45
